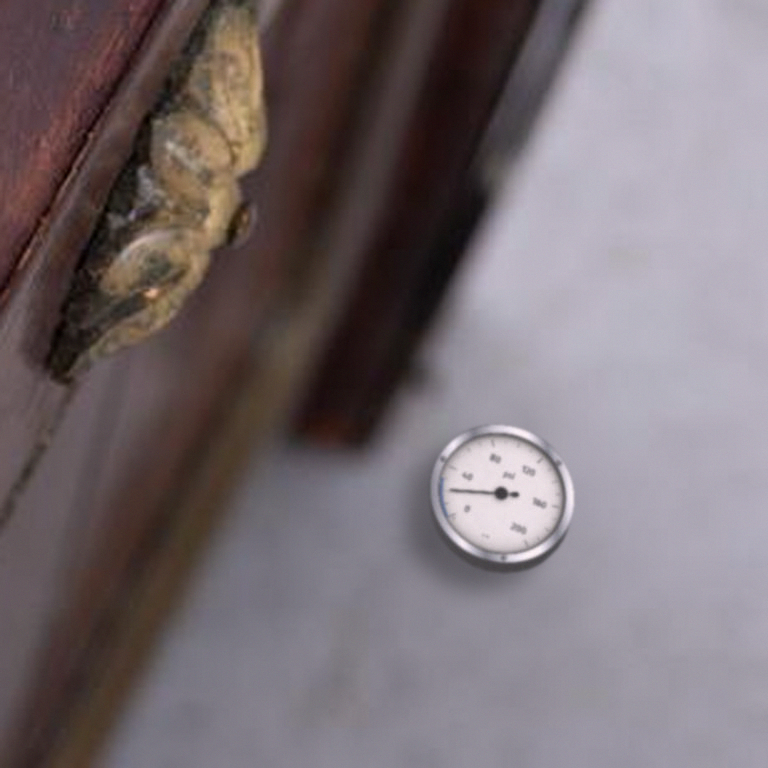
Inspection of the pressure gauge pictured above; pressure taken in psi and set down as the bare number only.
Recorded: 20
